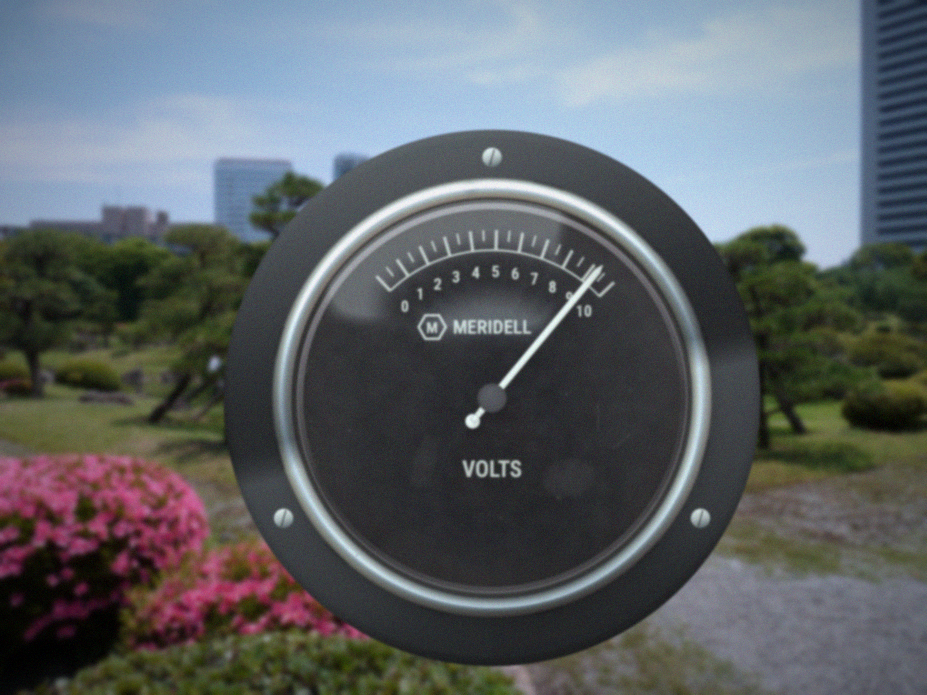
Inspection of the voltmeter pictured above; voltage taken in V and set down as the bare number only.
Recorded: 9.25
